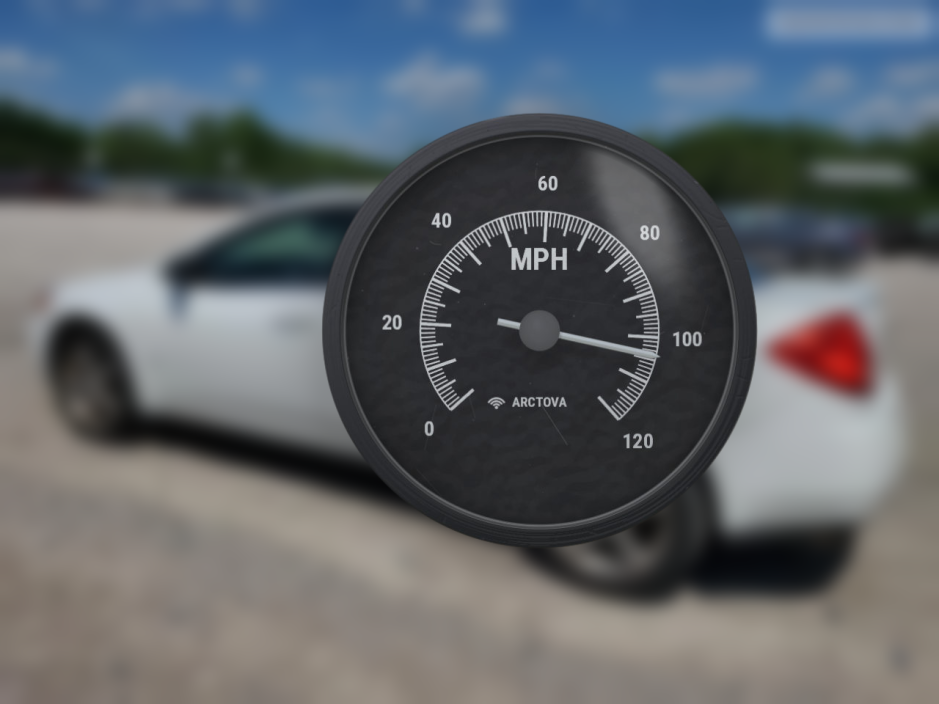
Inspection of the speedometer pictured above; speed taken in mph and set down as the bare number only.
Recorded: 104
